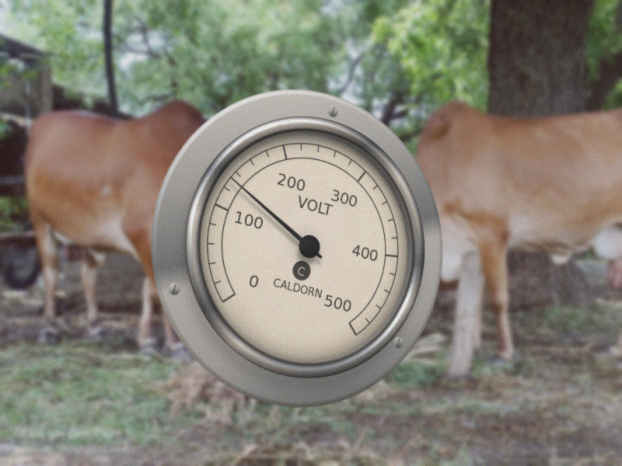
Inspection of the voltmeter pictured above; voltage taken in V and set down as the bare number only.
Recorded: 130
